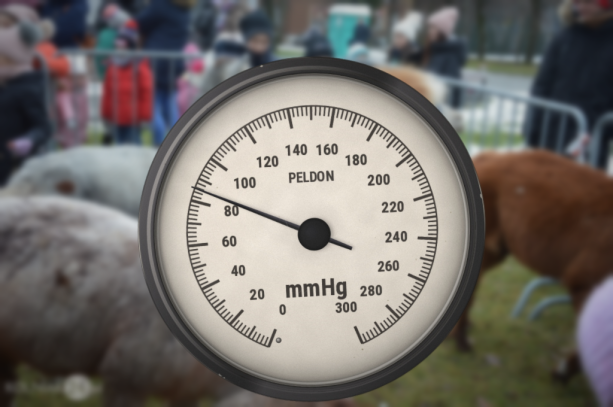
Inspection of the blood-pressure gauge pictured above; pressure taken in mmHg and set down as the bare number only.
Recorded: 86
